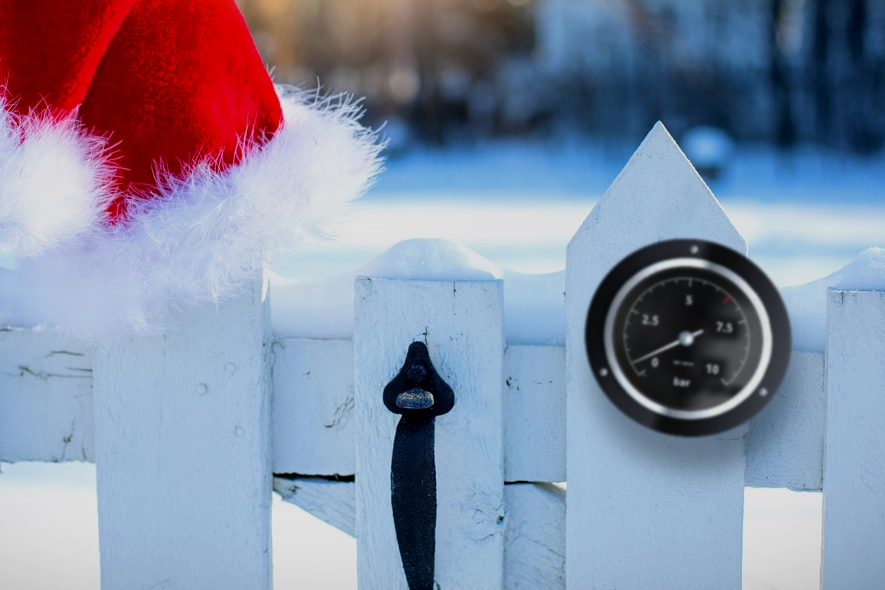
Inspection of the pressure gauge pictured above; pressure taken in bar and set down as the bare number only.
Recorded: 0.5
